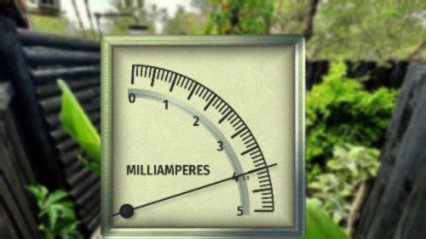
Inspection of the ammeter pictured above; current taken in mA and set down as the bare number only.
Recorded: 4
